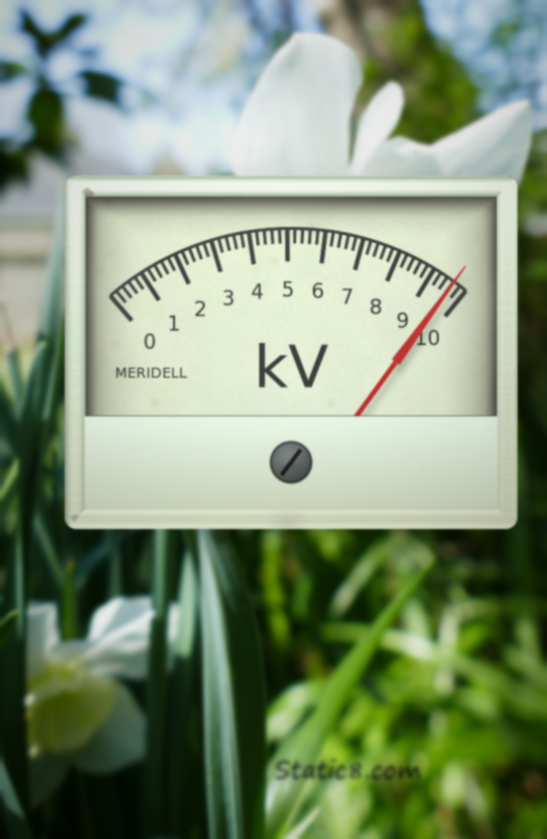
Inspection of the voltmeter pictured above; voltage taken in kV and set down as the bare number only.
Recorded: 9.6
